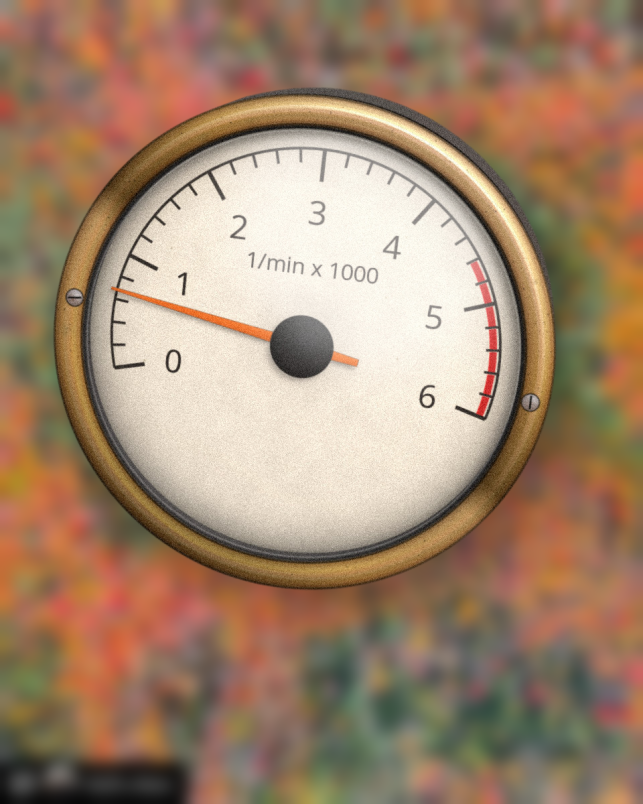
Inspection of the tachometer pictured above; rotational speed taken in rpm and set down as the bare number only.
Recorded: 700
